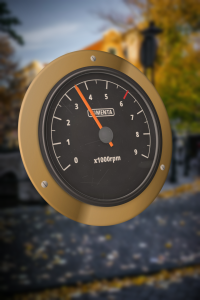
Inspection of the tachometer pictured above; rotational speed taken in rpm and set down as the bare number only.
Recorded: 3500
